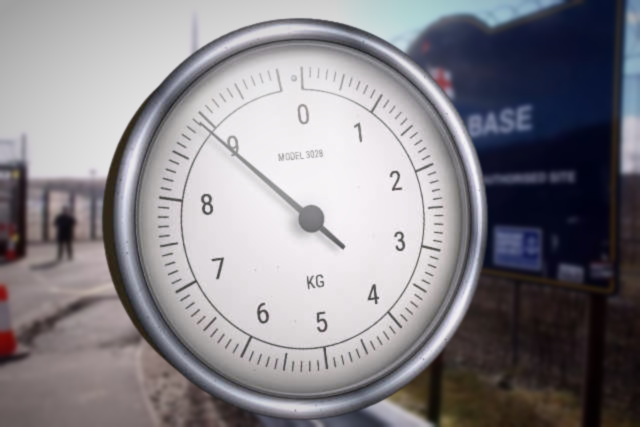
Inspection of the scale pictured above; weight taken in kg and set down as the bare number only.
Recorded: 8.9
